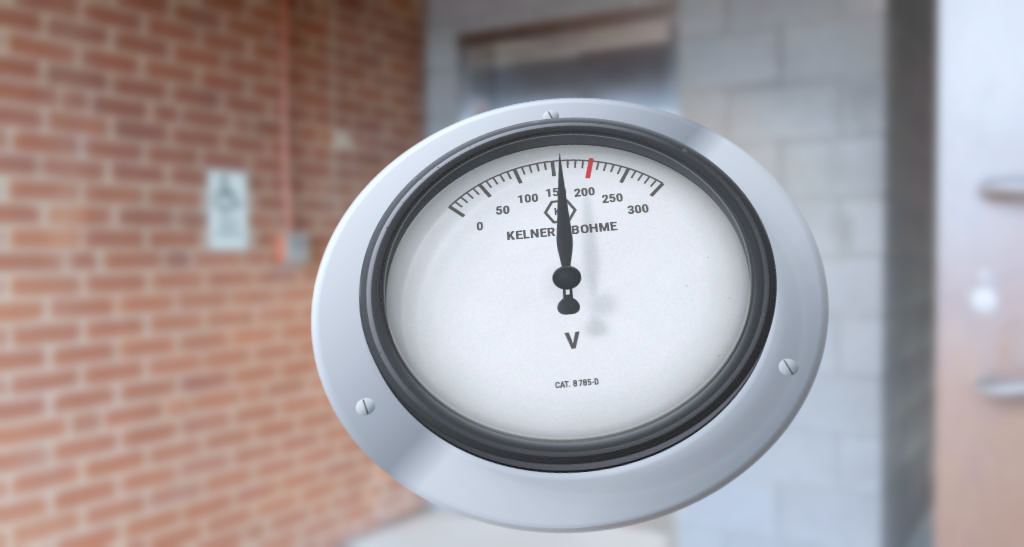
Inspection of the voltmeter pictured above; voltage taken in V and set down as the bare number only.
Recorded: 160
